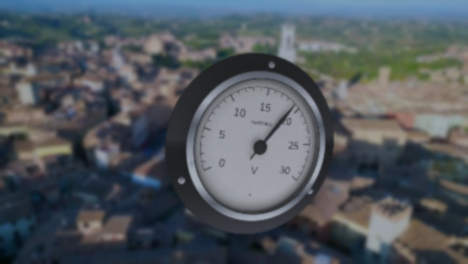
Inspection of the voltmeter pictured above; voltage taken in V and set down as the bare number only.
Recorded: 19
